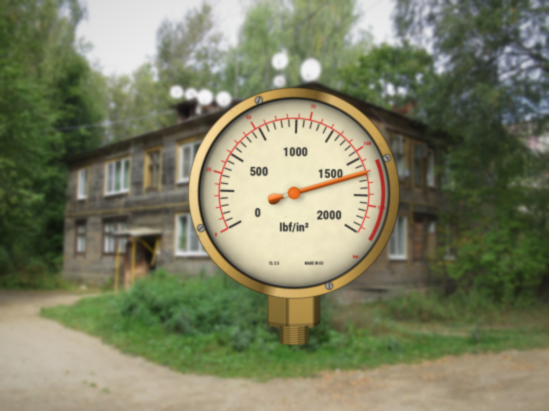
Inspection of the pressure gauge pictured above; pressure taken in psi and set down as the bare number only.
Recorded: 1600
